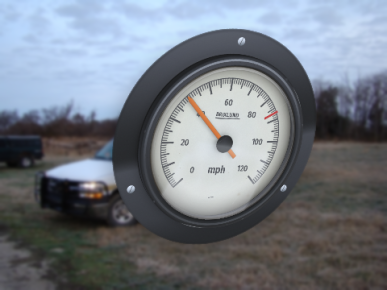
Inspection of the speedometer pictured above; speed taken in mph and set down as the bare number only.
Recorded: 40
